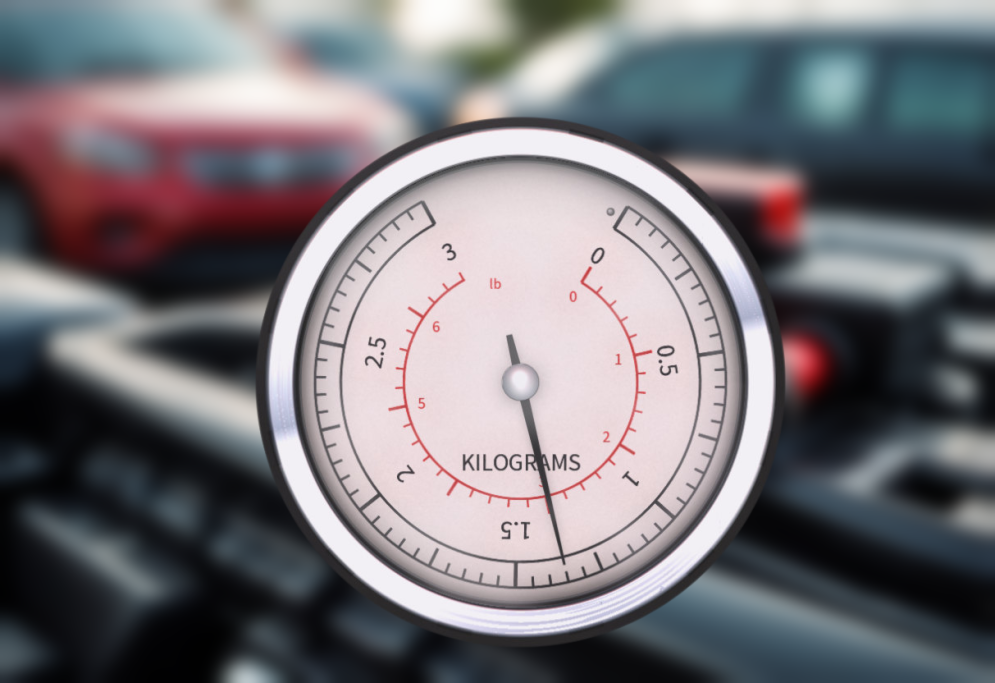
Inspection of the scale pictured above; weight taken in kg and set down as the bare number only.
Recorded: 1.35
